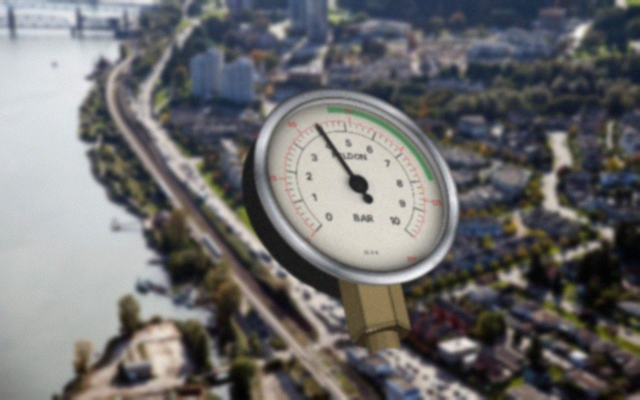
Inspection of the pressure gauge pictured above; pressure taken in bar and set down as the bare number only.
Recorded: 4
